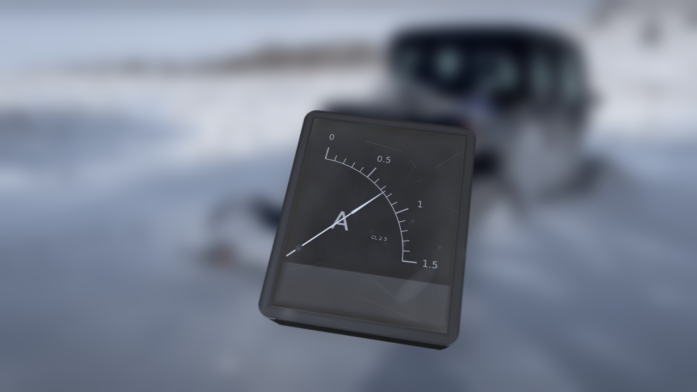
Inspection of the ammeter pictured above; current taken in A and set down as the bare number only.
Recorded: 0.75
